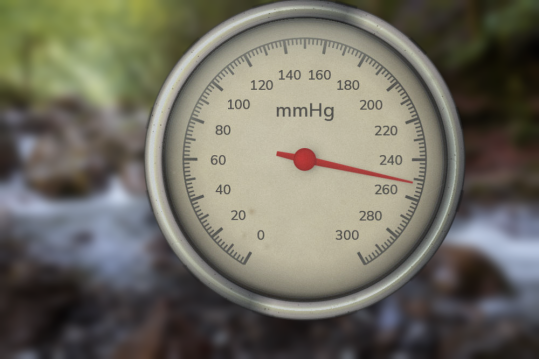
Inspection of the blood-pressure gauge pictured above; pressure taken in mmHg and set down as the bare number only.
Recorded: 252
